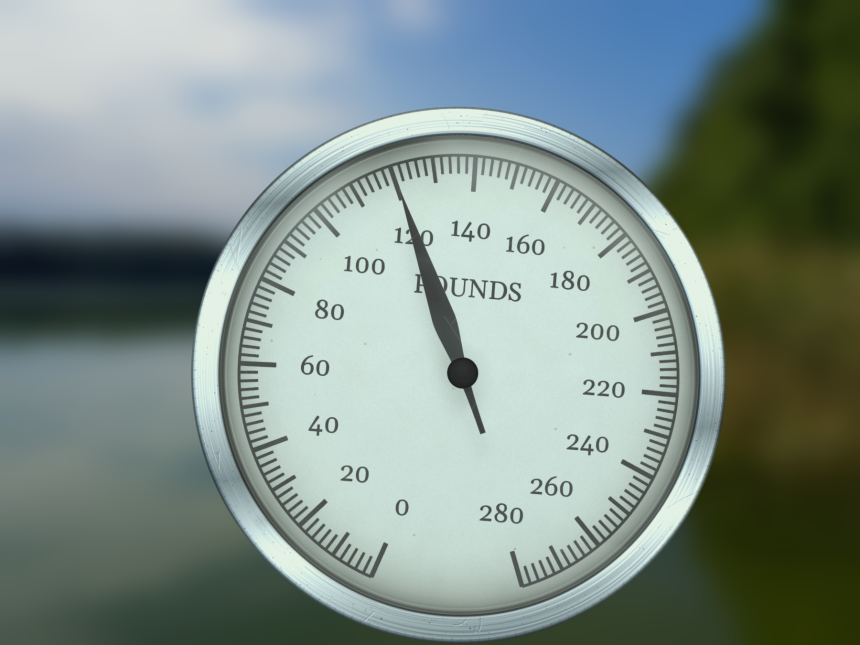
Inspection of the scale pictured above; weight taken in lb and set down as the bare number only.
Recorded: 120
